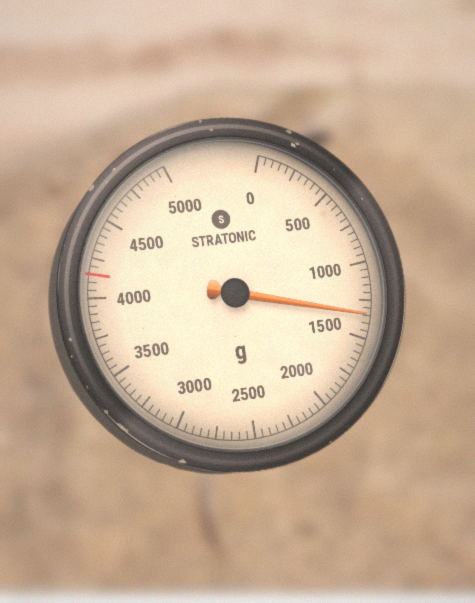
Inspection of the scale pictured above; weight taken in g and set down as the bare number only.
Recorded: 1350
